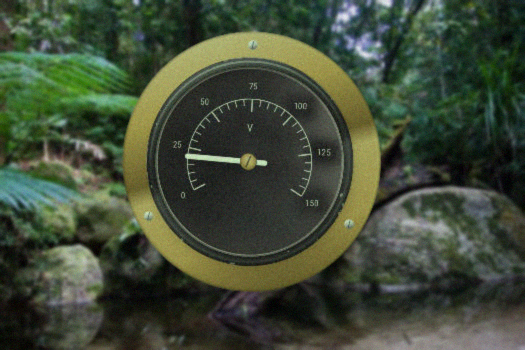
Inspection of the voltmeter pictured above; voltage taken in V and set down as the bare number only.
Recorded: 20
